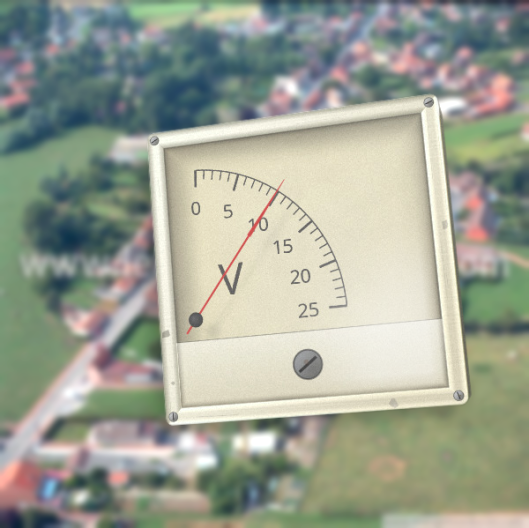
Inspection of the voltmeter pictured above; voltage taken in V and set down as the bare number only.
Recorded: 10
